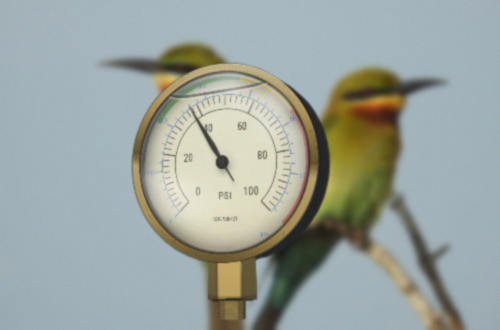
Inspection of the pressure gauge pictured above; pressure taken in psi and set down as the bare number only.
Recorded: 38
